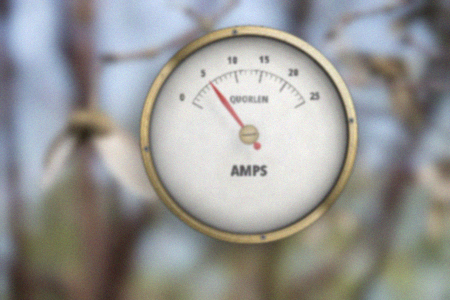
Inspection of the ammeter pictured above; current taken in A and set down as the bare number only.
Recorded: 5
